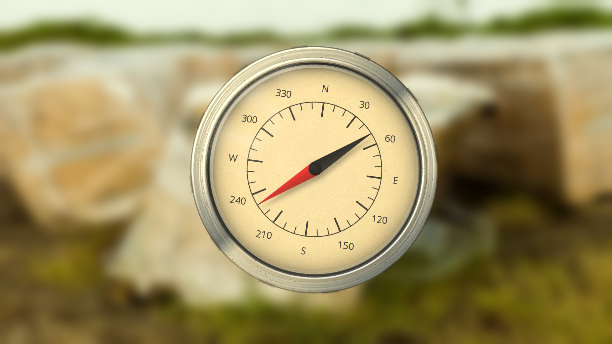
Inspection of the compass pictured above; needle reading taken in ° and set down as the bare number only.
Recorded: 230
